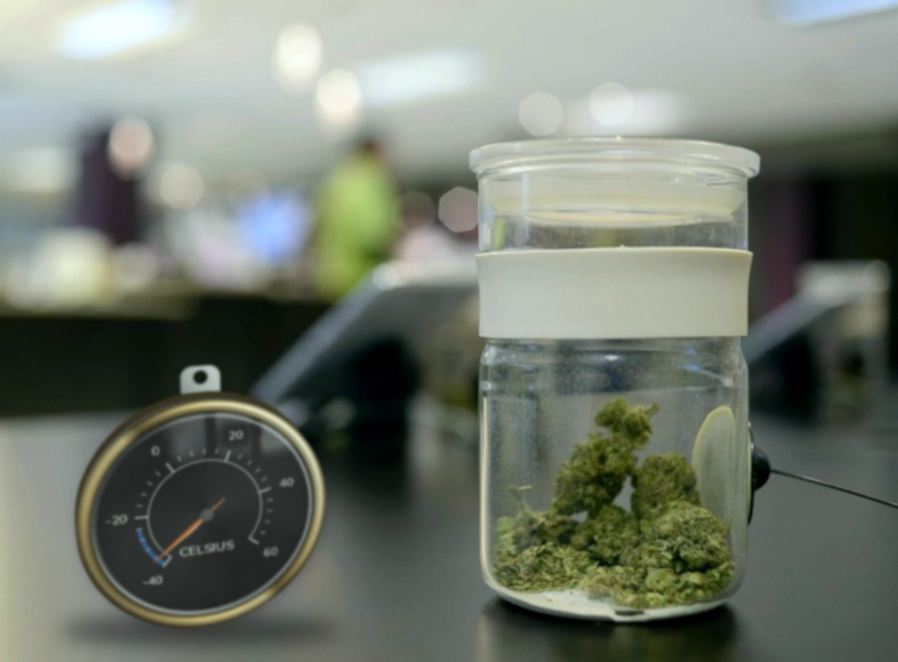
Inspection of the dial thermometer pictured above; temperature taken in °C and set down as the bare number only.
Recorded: -36
